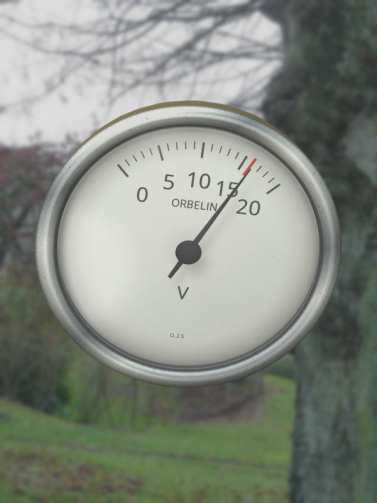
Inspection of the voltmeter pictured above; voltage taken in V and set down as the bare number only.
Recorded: 16
